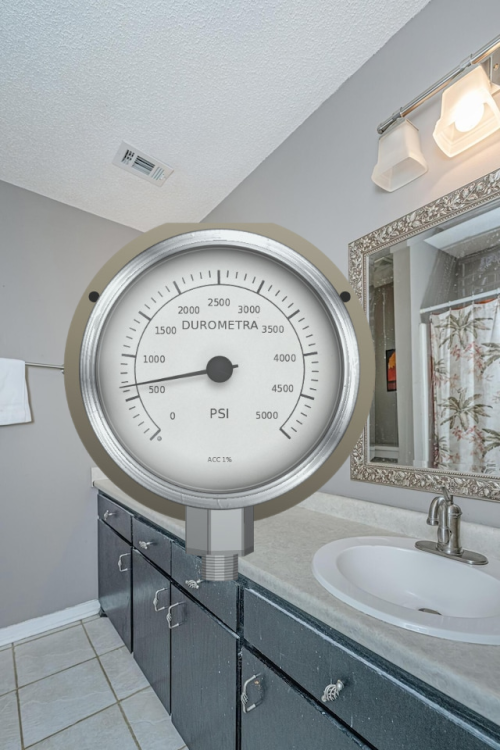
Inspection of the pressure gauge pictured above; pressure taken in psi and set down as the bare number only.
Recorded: 650
